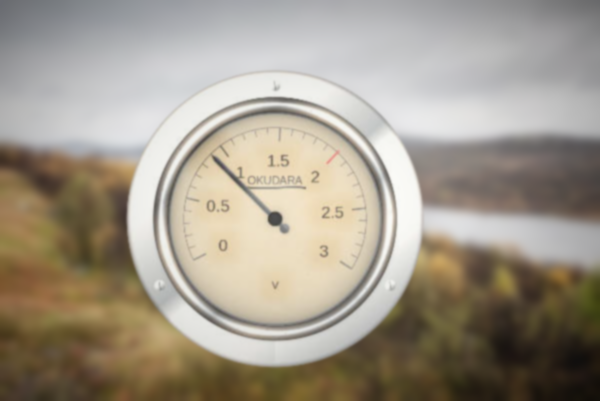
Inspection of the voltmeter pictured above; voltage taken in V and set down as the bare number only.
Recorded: 0.9
